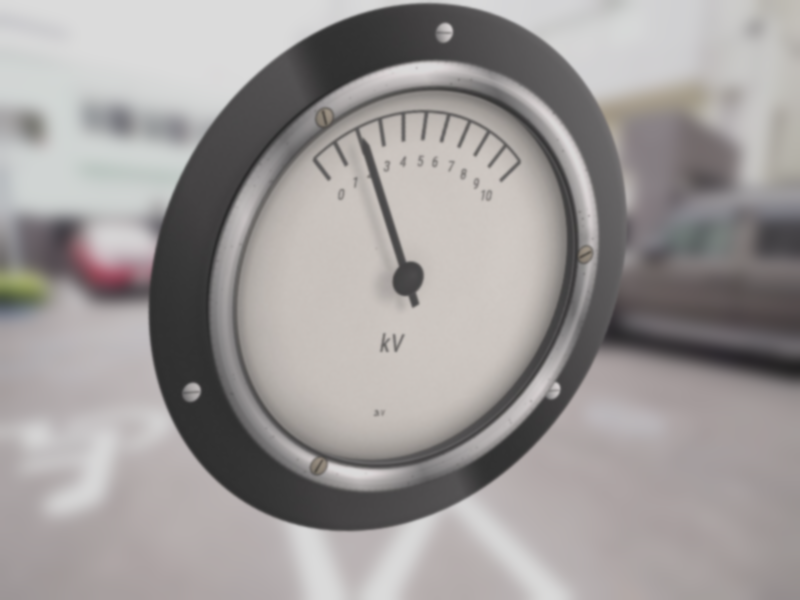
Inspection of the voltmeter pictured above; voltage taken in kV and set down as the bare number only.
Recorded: 2
